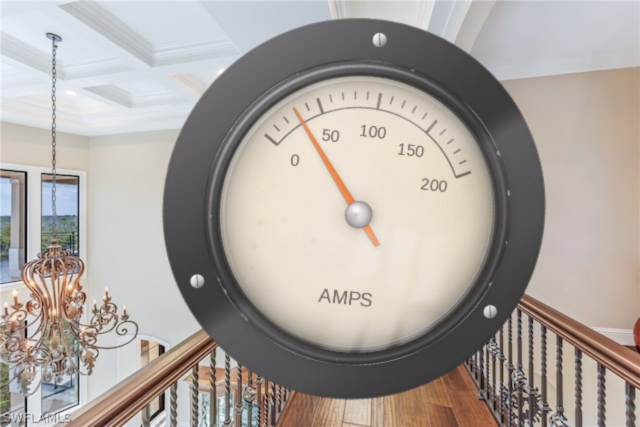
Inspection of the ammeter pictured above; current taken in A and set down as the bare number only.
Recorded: 30
